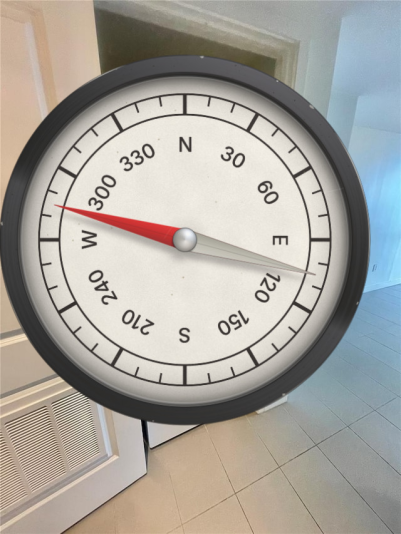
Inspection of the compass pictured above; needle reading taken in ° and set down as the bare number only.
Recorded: 285
